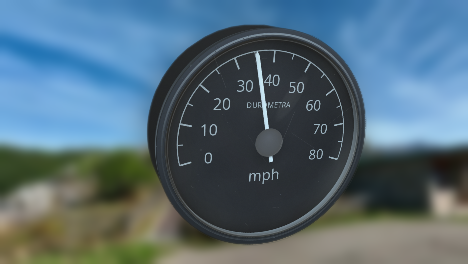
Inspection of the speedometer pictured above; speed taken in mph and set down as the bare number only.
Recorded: 35
